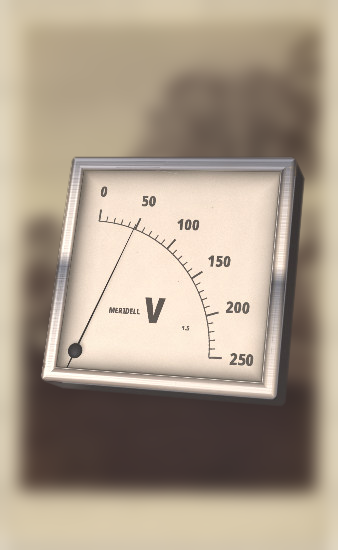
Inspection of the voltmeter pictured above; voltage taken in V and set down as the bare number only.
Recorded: 50
